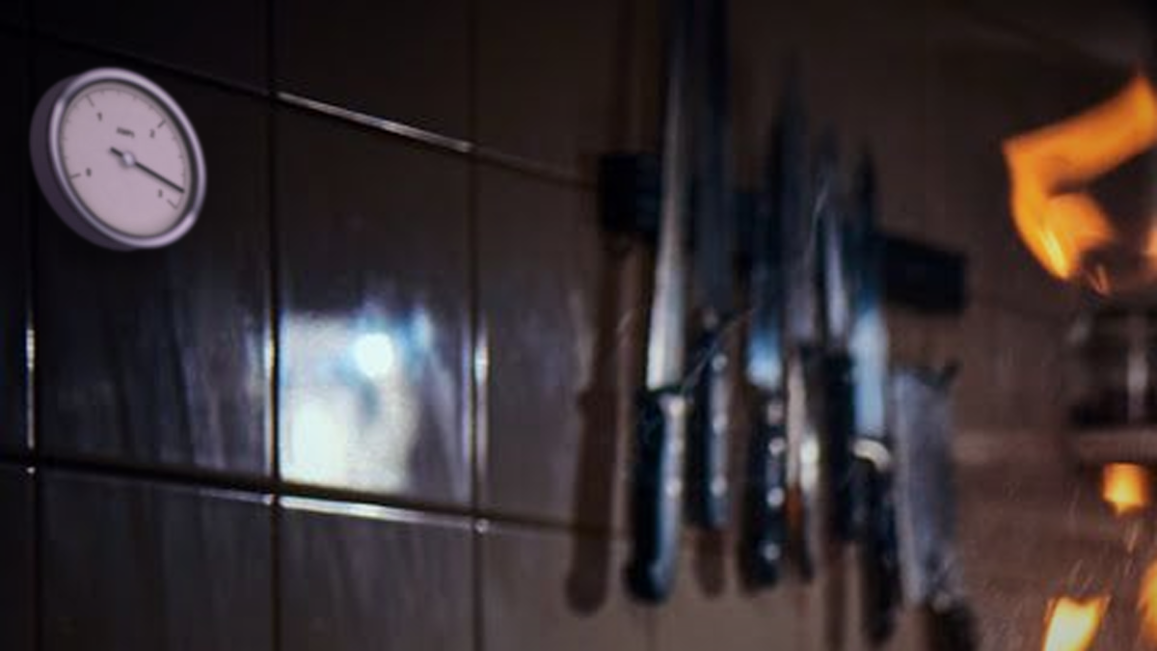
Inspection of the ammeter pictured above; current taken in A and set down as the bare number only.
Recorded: 2.8
